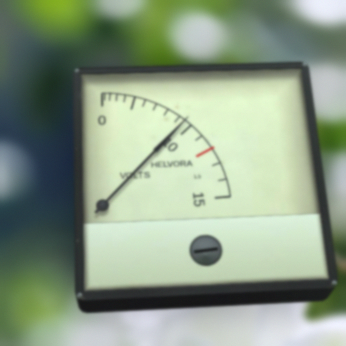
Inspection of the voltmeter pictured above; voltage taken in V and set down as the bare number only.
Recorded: 9.5
